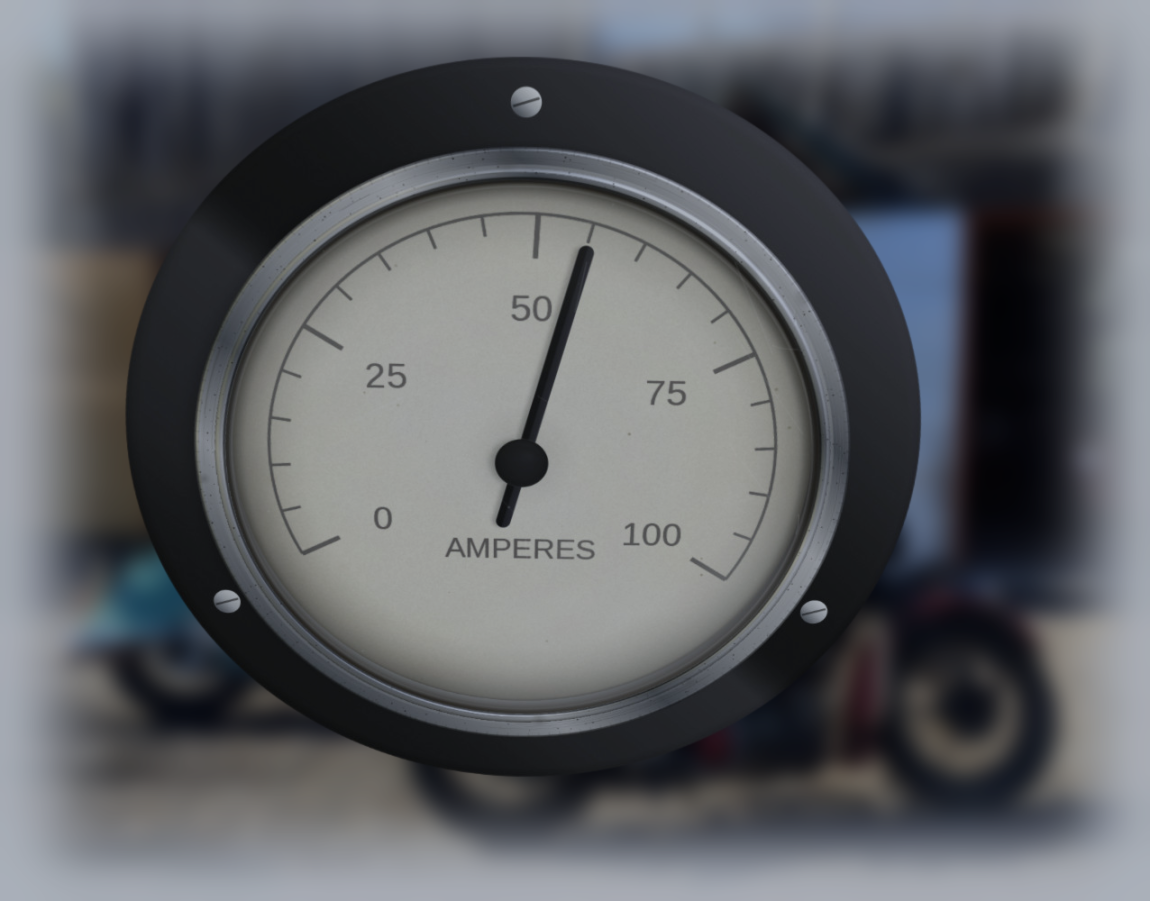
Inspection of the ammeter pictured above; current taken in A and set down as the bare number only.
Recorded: 55
